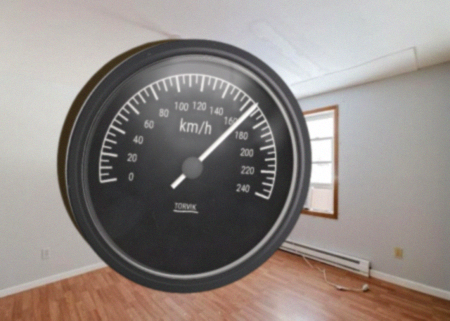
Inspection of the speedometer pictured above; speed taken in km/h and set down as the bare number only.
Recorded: 165
